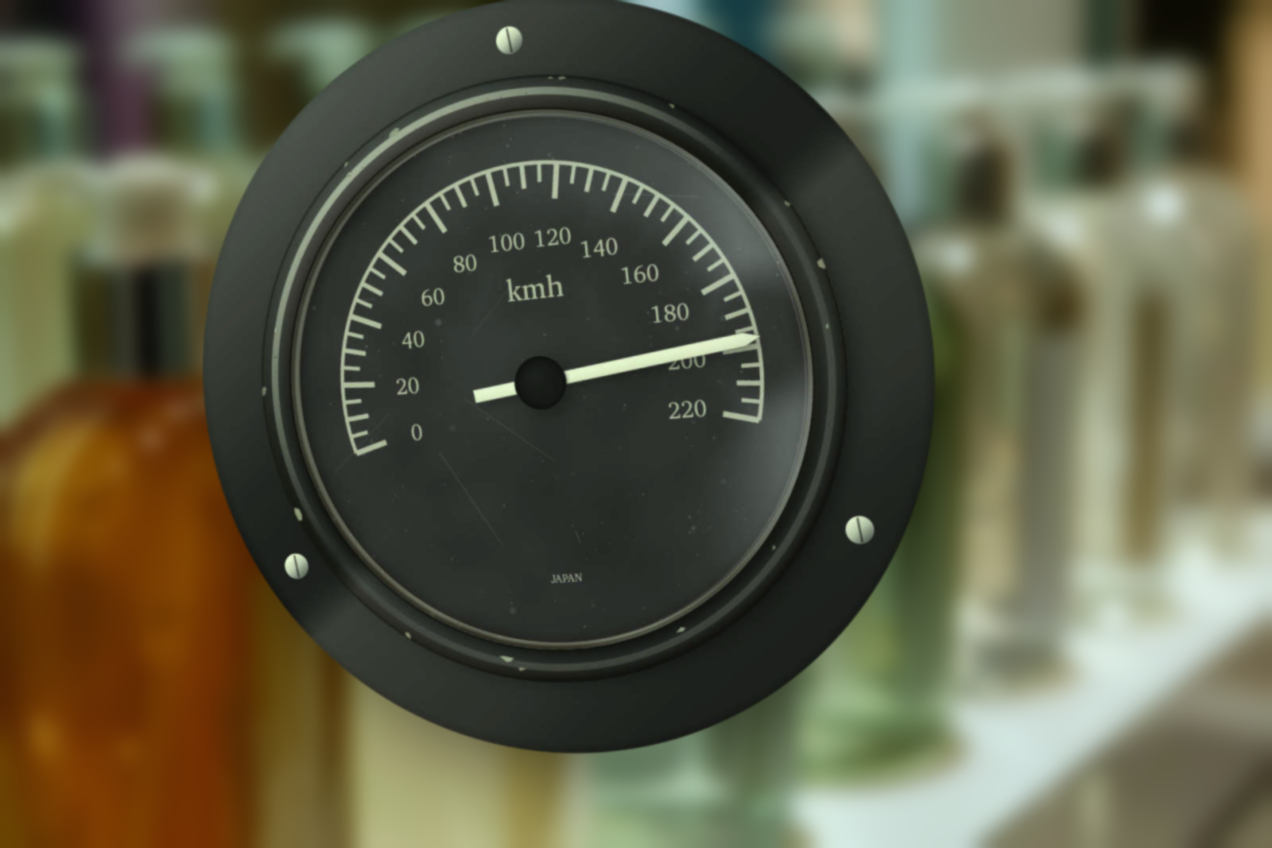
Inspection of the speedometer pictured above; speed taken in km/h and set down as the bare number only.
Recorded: 197.5
